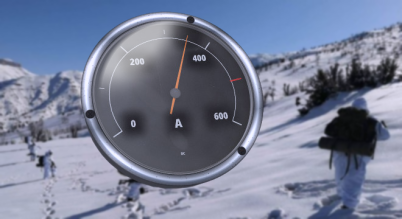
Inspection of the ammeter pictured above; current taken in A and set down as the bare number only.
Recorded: 350
